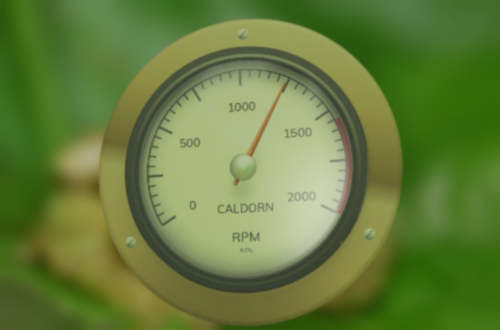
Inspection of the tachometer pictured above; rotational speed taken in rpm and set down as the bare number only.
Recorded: 1250
